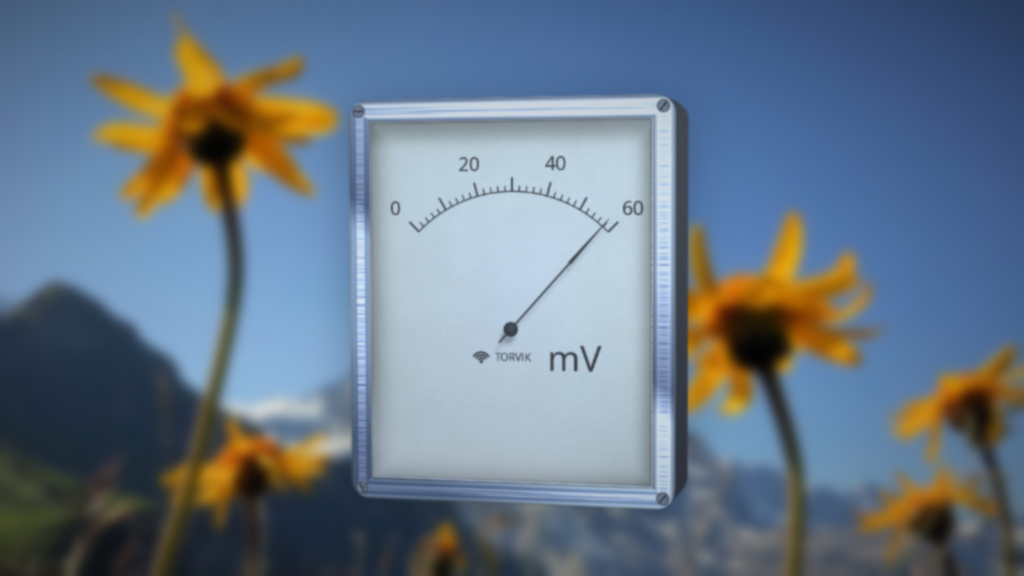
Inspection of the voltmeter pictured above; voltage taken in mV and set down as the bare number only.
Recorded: 58
